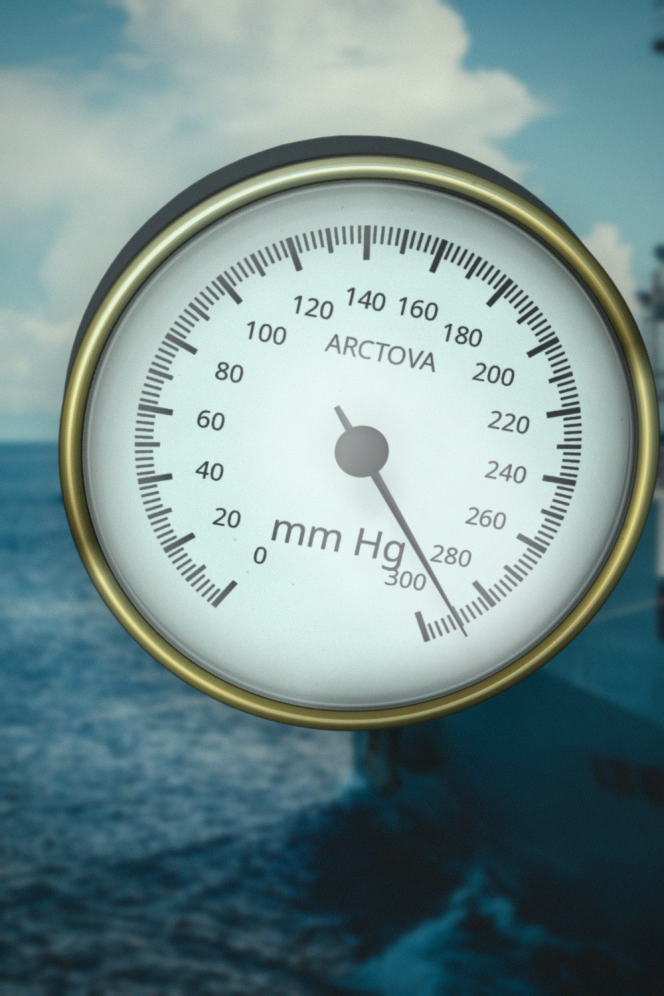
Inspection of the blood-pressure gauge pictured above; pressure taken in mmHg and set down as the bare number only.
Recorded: 290
